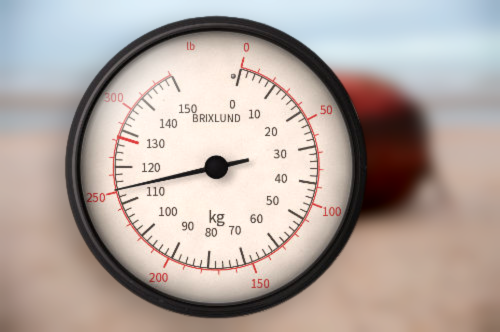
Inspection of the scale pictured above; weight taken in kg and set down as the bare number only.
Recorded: 114
